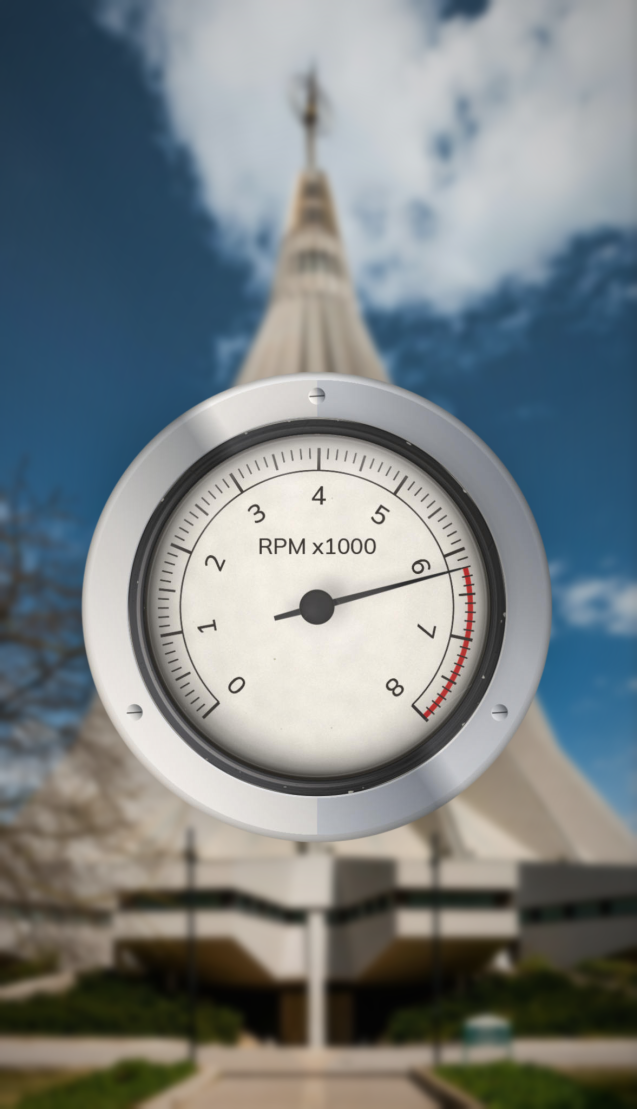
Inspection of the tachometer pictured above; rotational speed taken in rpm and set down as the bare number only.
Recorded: 6200
